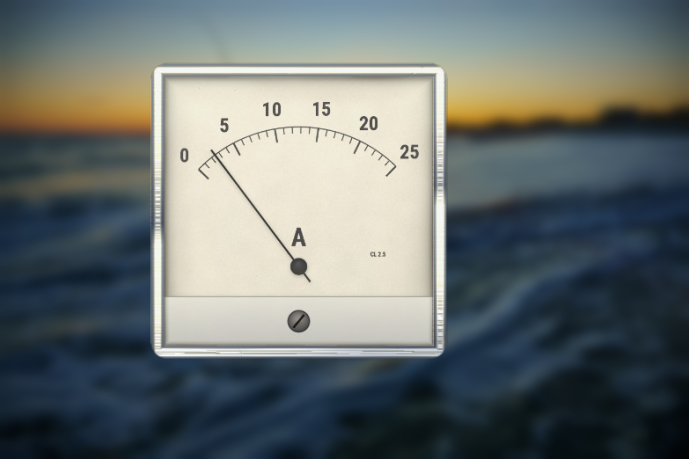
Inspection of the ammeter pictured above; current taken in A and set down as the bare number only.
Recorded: 2.5
